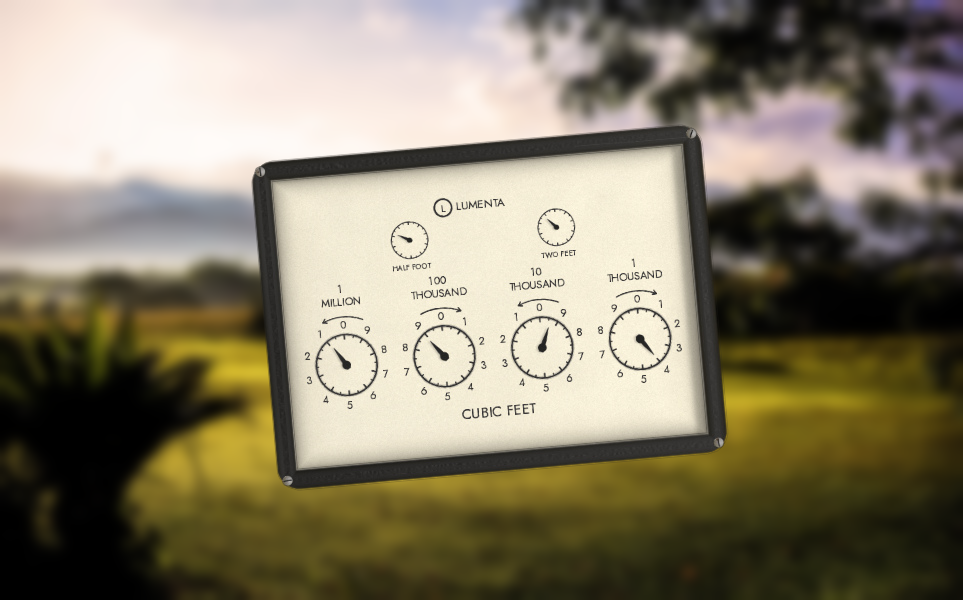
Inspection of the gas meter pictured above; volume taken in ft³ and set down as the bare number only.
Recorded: 89400
